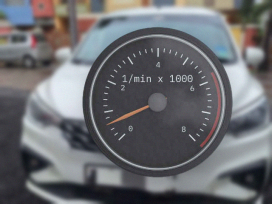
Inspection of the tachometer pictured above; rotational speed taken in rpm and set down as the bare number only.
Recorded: 600
